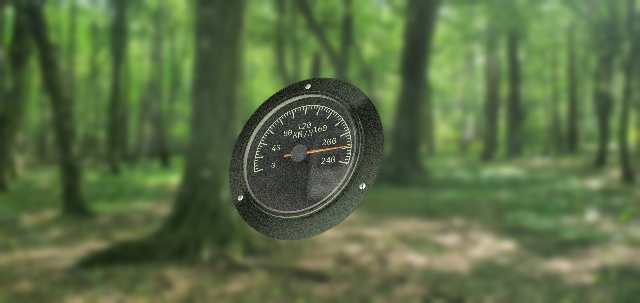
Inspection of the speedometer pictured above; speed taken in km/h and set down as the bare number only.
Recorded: 220
